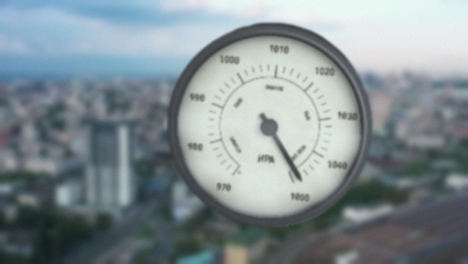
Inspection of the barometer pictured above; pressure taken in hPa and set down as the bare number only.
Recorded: 1048
